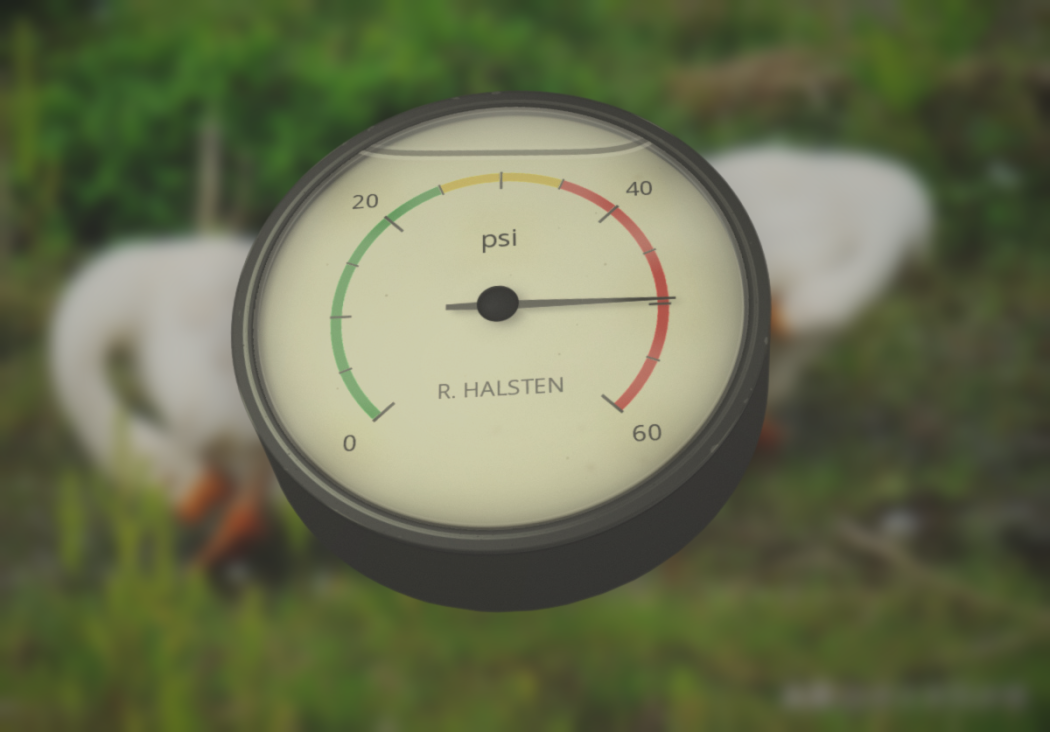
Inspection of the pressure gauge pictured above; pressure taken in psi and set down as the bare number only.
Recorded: 50
